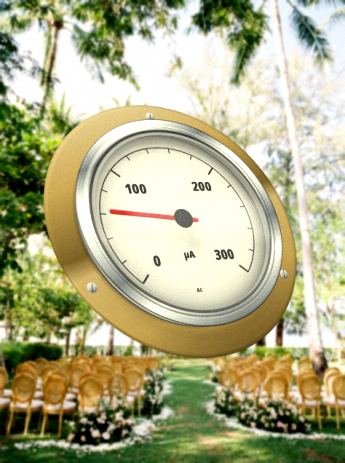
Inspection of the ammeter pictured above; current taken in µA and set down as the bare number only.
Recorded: 60
